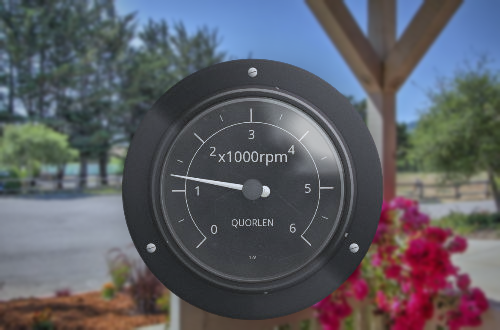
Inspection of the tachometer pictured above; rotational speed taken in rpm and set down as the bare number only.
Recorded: 1250
